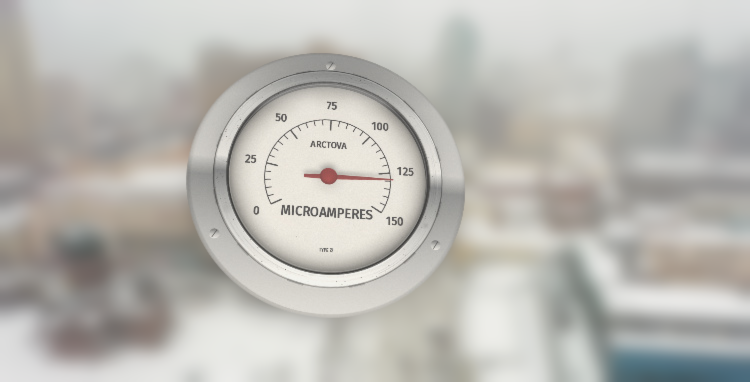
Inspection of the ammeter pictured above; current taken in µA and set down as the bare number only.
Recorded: 130
